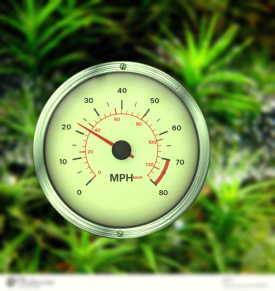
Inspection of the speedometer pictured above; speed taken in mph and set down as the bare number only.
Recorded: 22.5
